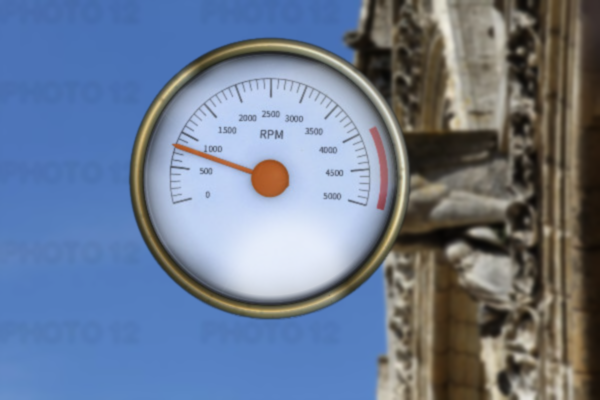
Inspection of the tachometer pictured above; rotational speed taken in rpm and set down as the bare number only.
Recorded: 800
